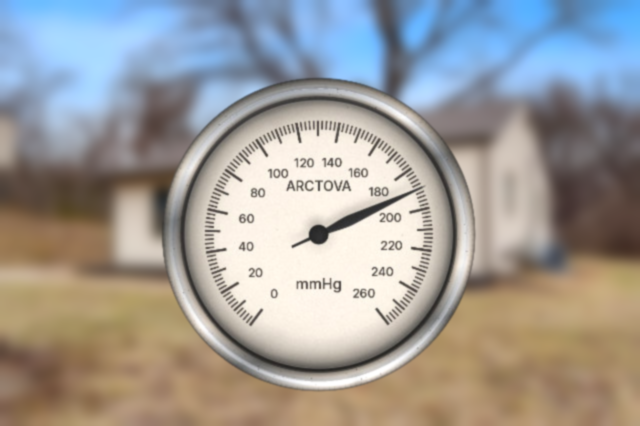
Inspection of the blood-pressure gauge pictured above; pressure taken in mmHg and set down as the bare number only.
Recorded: 190
